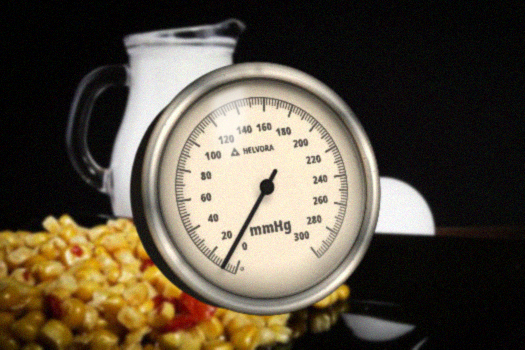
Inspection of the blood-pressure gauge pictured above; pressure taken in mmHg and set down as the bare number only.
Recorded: 10
